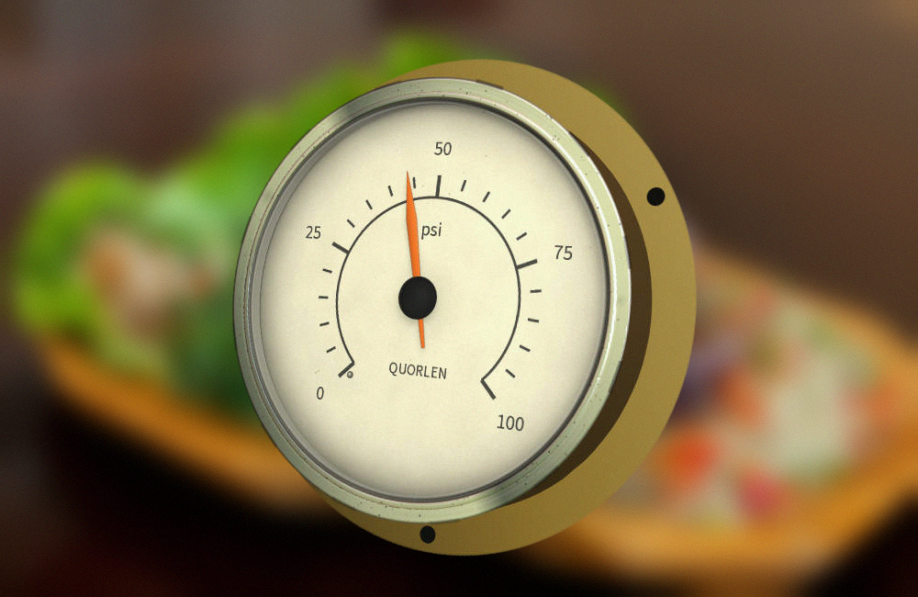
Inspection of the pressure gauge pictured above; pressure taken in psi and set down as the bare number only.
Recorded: 45
